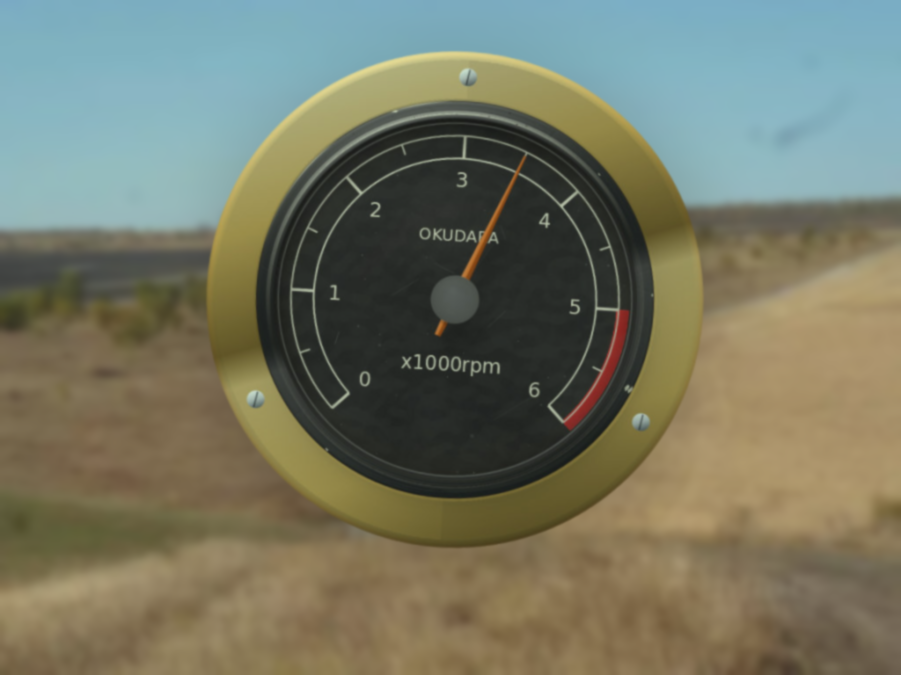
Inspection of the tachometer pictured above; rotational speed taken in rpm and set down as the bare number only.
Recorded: 3500
